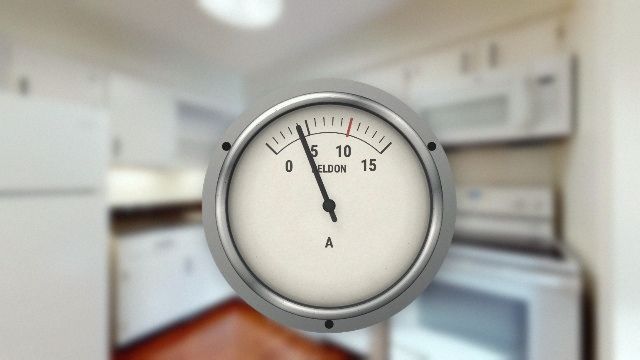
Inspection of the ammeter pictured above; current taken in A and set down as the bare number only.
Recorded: 4
